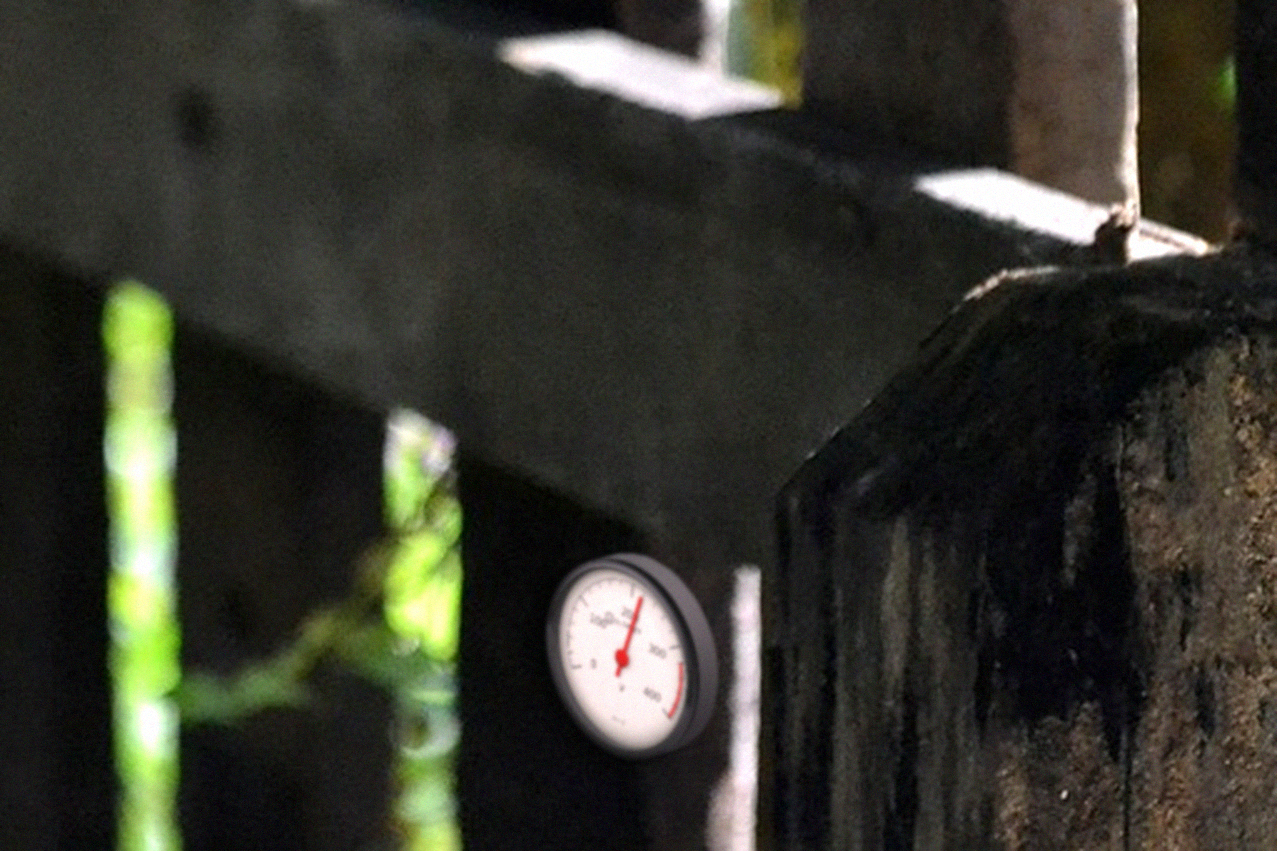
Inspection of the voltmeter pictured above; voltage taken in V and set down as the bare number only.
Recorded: 220
